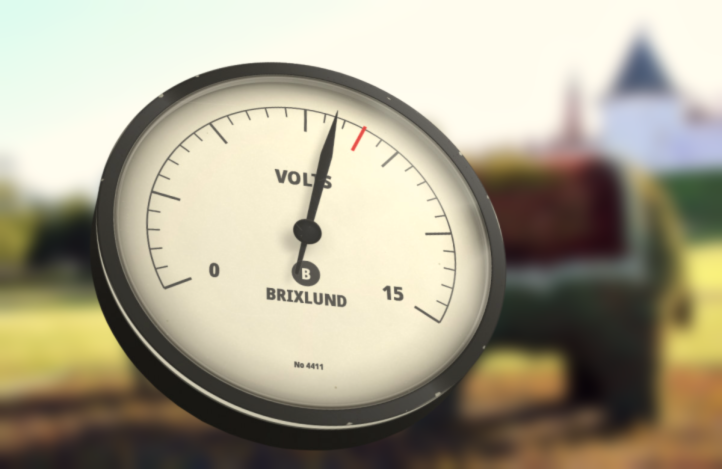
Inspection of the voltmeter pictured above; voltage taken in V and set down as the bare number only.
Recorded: 8.25
